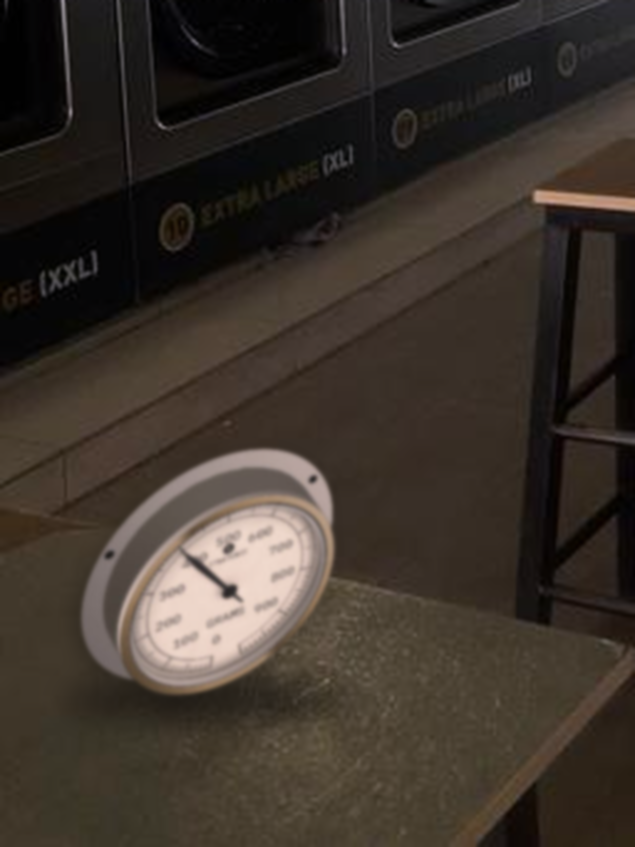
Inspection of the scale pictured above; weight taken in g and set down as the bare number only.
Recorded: 400
